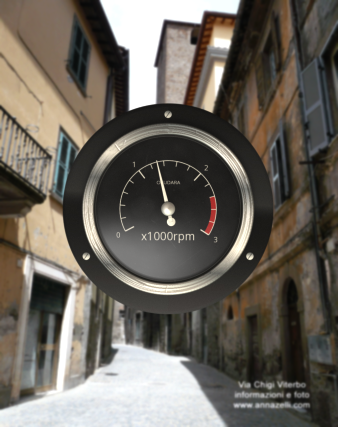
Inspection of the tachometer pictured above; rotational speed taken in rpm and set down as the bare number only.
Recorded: 1300
